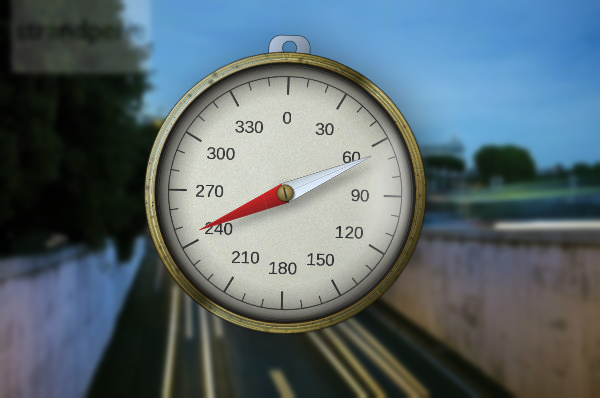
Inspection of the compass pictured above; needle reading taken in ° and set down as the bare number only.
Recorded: 245
